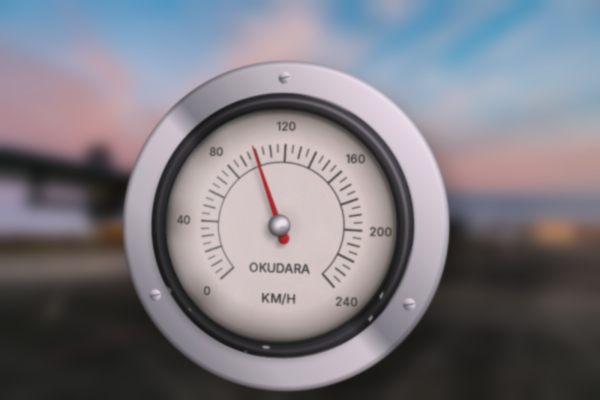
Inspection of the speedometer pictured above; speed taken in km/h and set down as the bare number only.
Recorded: 100
